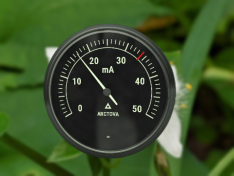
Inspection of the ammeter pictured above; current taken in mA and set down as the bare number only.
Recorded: 17
